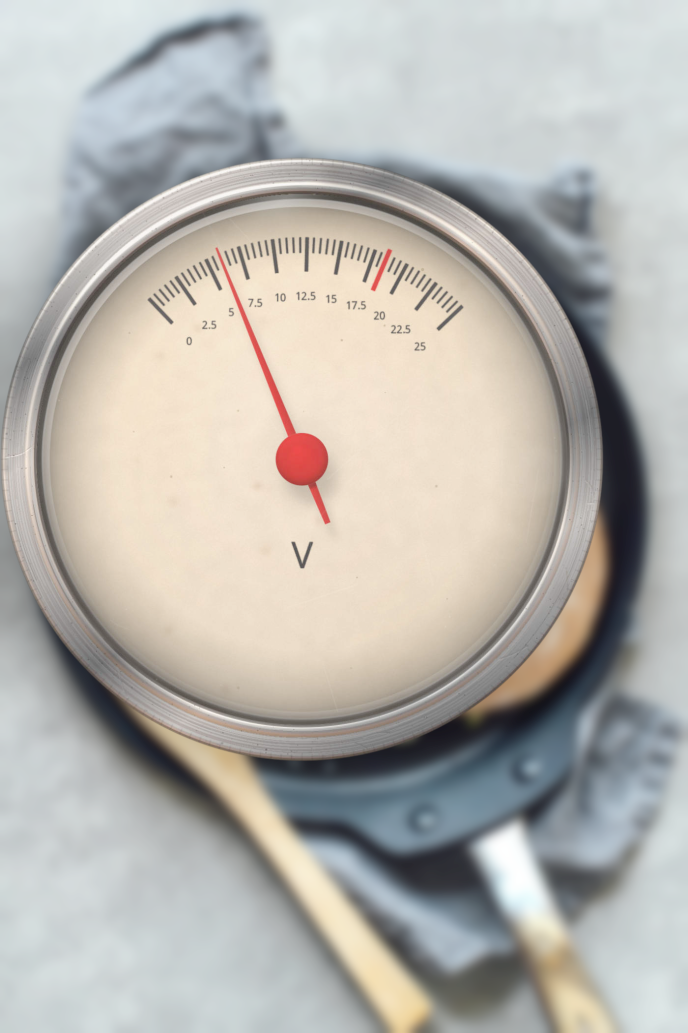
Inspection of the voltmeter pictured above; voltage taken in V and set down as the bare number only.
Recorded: 6
